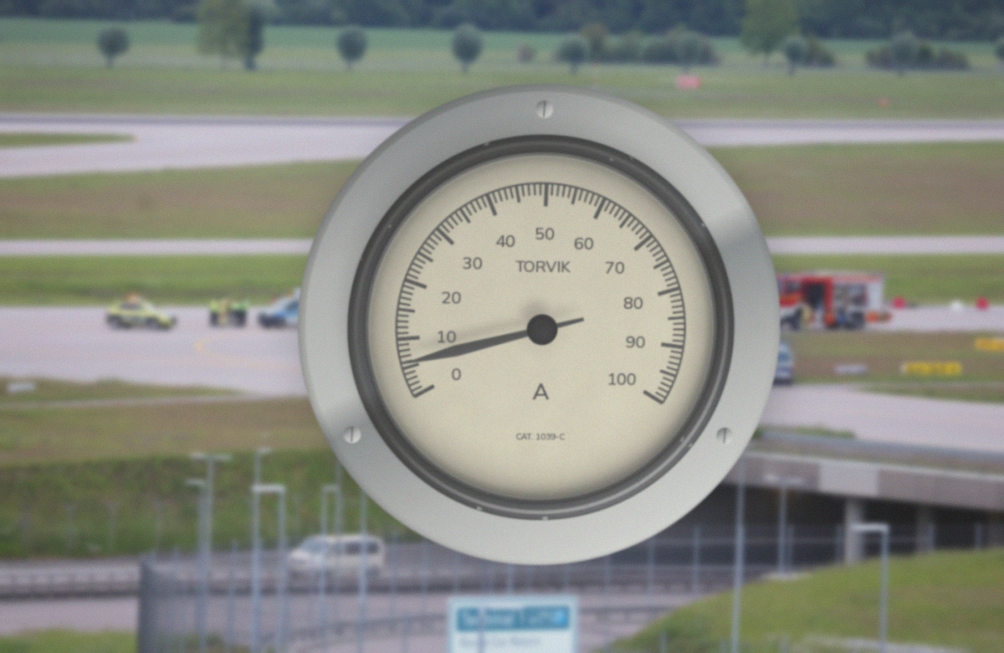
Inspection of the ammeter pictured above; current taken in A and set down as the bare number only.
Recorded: 6
